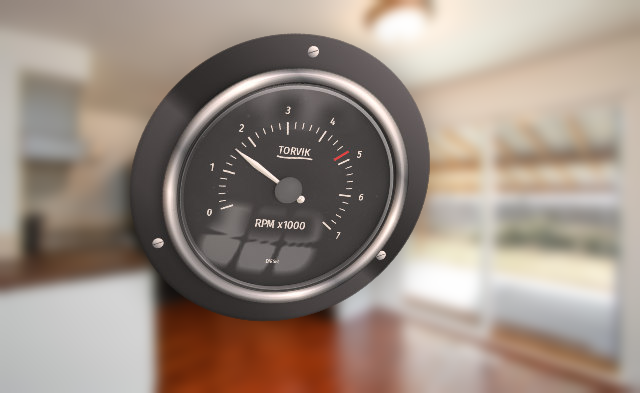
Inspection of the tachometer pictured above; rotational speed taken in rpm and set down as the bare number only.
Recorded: 1600
